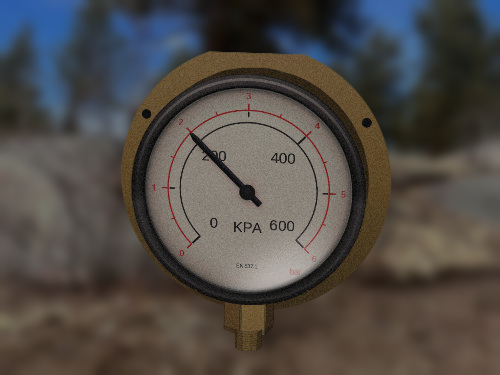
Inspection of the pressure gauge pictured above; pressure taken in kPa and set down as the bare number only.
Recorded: 200
